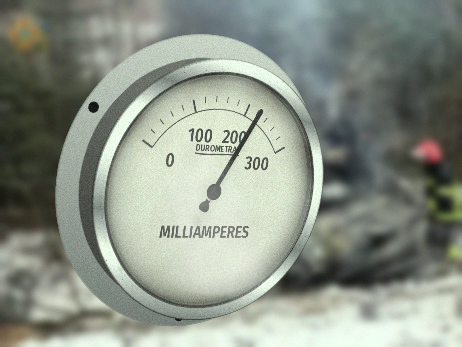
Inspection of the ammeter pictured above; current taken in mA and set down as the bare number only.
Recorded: 220
